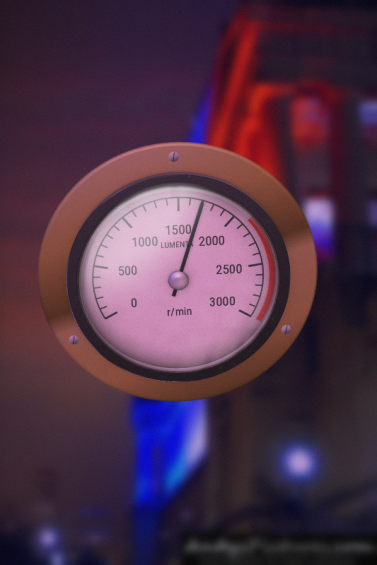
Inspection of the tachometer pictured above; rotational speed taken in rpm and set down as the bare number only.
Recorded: 1700
